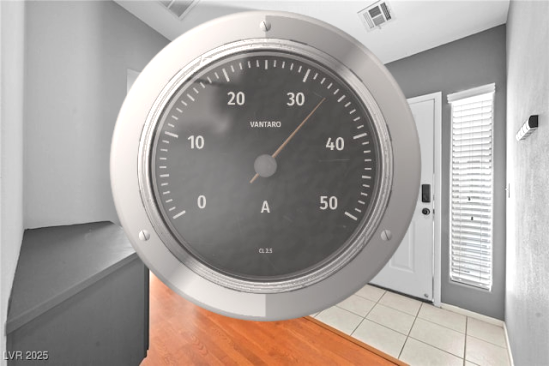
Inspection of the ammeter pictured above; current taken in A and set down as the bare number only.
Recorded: 33.5
